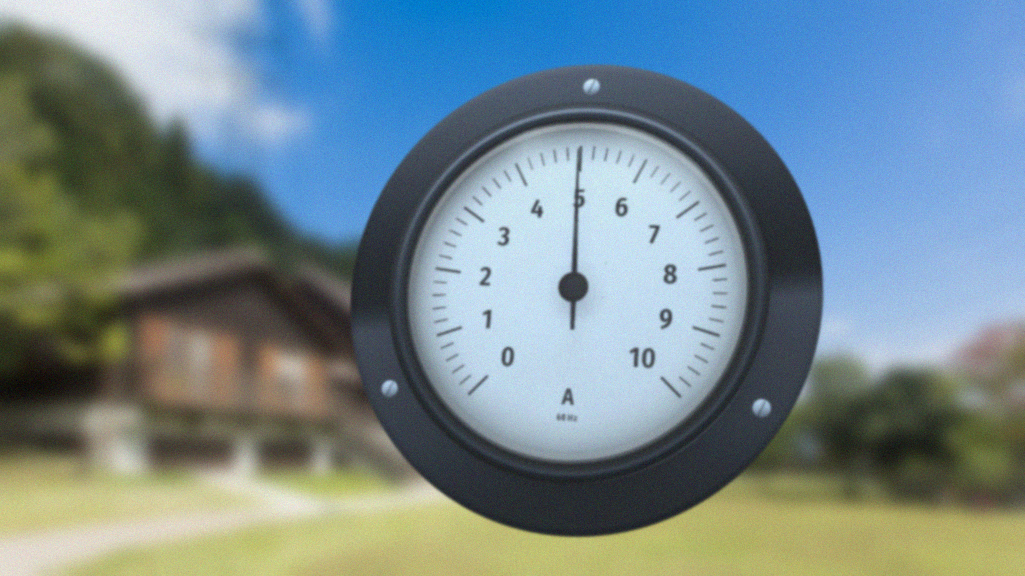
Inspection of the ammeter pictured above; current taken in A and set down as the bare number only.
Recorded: 5
